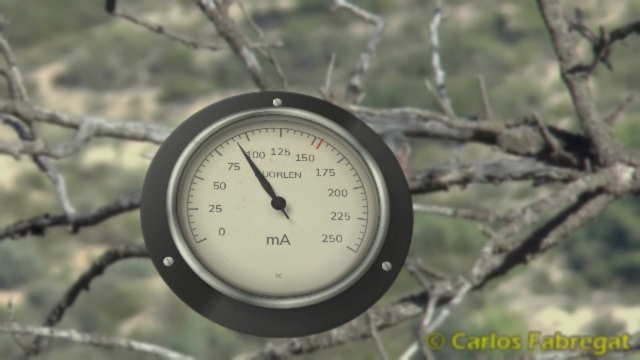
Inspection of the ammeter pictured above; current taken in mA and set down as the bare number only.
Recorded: 90
